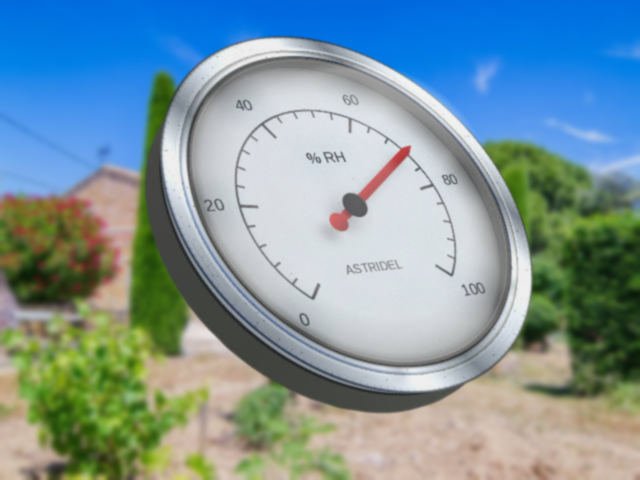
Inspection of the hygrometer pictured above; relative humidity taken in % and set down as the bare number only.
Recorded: 72
